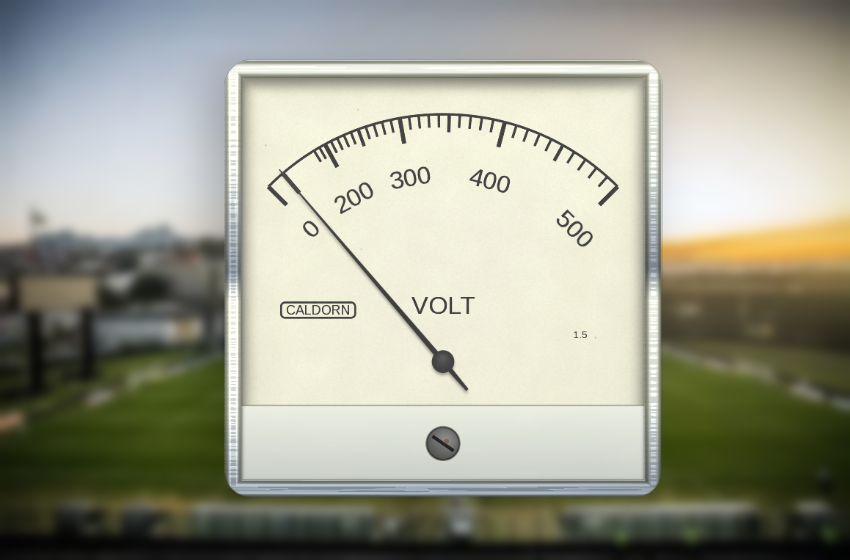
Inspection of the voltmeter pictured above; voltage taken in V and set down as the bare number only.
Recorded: 100
